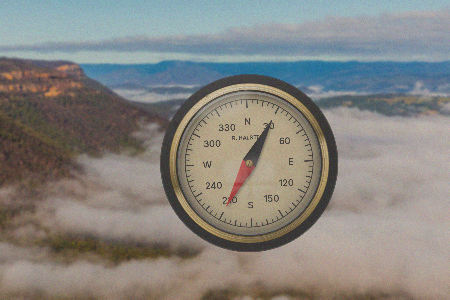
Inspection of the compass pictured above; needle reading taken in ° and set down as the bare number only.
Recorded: 210
